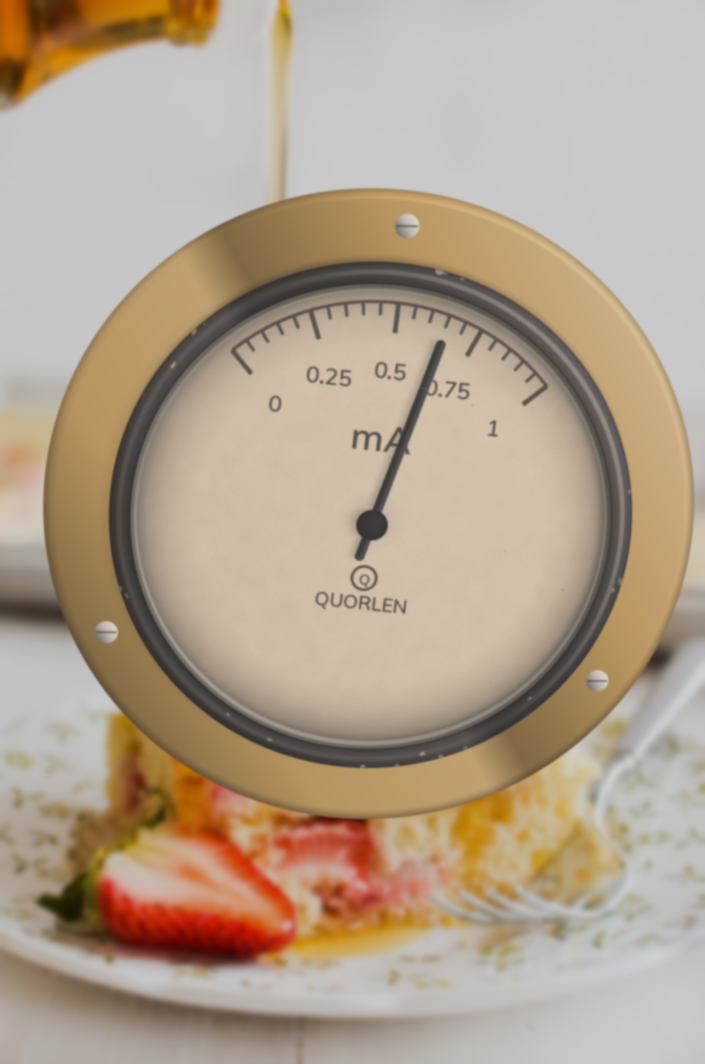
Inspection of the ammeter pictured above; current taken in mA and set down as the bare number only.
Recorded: 0.65
